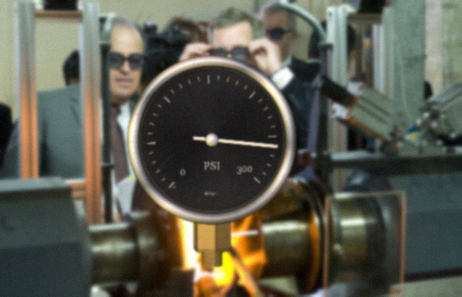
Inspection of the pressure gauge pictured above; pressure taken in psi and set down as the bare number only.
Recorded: 260
